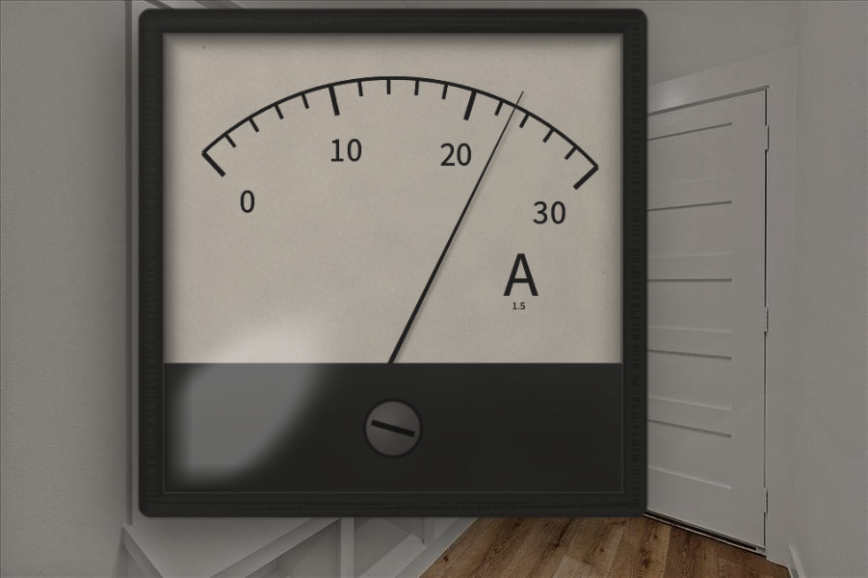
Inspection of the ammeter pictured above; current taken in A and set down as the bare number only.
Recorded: 23
